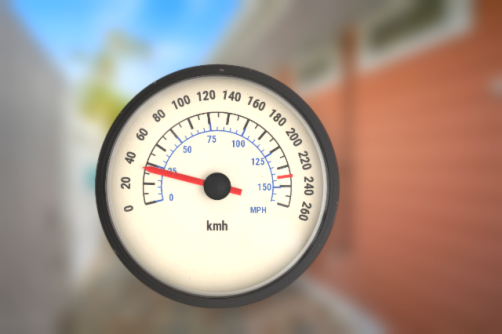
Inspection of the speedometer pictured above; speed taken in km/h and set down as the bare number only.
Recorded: 35
